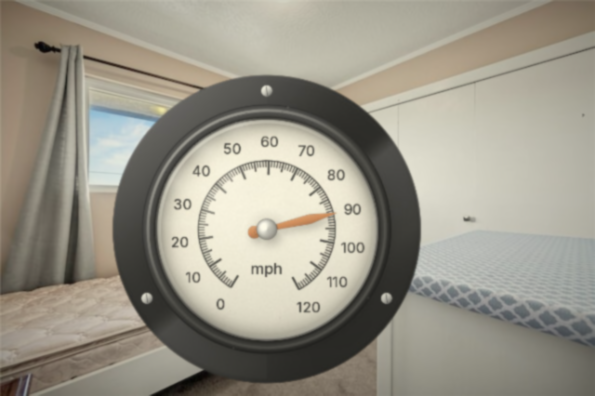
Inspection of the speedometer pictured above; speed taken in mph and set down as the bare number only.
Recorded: 90
